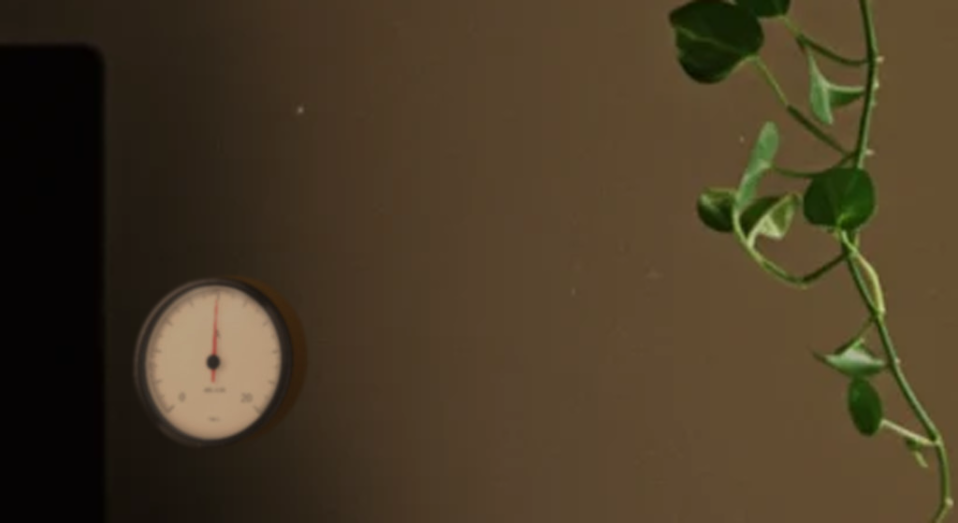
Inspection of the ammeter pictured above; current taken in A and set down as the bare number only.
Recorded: 10
